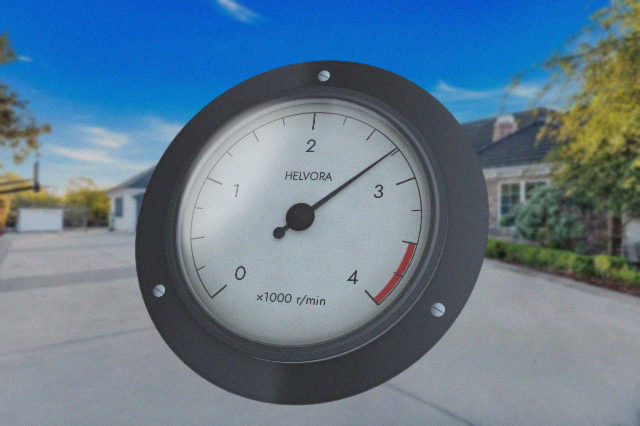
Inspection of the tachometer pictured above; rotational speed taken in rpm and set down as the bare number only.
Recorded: 2750
